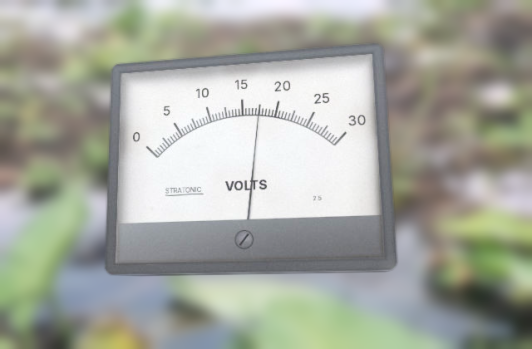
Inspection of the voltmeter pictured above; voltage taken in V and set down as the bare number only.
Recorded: 17.5
